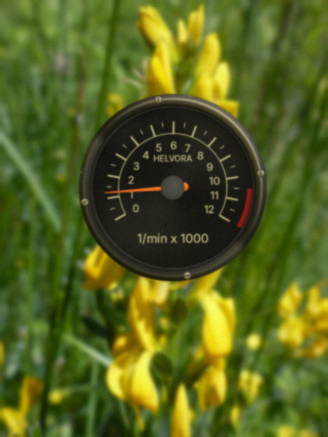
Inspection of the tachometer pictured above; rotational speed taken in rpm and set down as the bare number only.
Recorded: 1250
